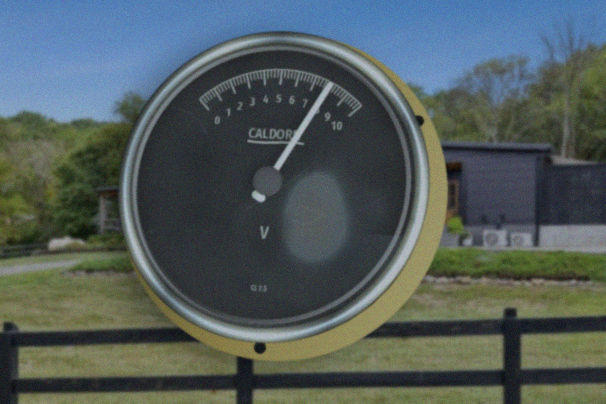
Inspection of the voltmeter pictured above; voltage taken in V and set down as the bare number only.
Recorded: 8
